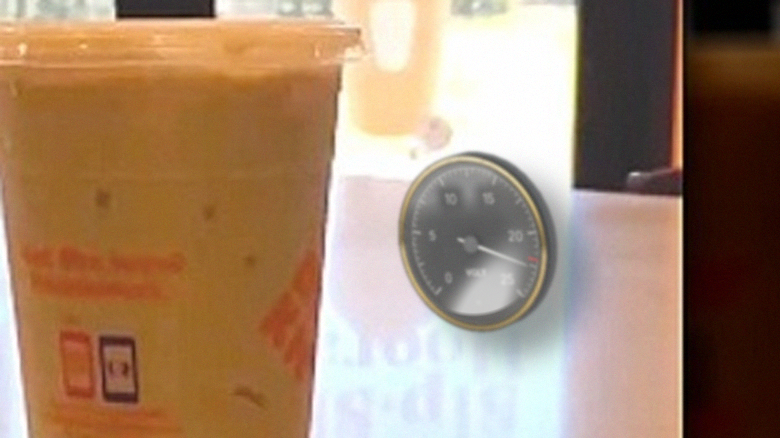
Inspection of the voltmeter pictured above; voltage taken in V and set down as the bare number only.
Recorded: 22.5
